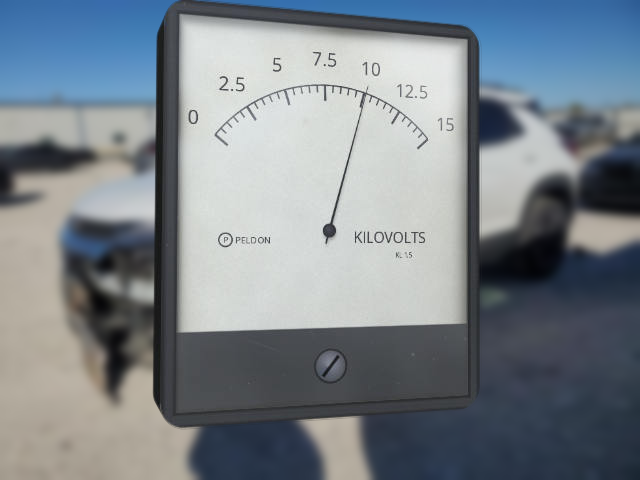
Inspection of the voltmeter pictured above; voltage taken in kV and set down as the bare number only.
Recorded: 10
